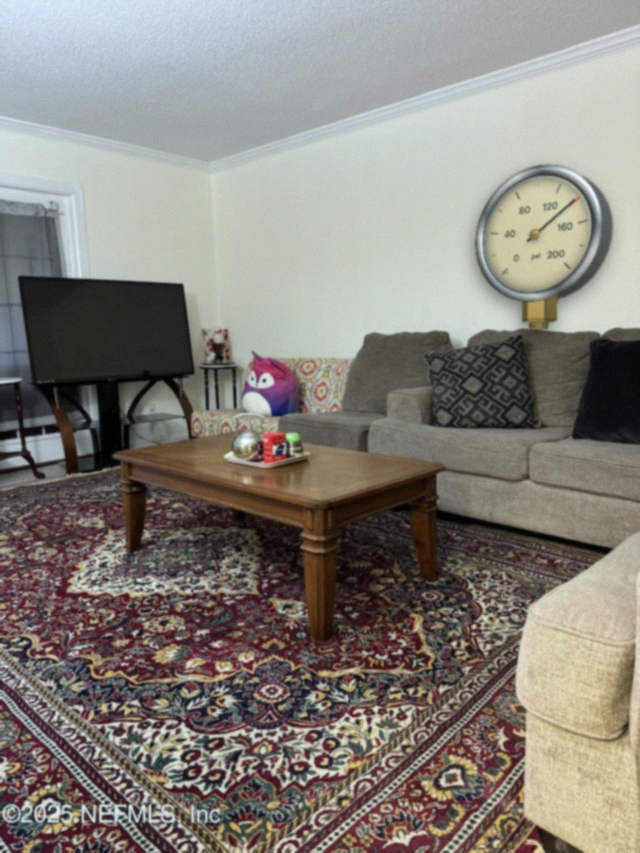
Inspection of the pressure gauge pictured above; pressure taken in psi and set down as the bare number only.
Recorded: 140
